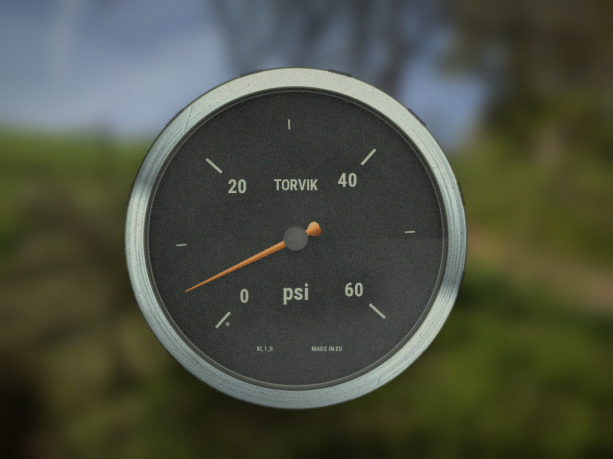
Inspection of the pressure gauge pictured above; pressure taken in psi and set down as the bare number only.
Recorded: 5
